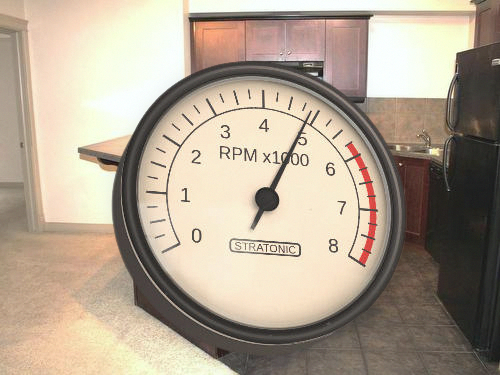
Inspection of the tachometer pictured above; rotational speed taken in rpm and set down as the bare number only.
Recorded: 4875
